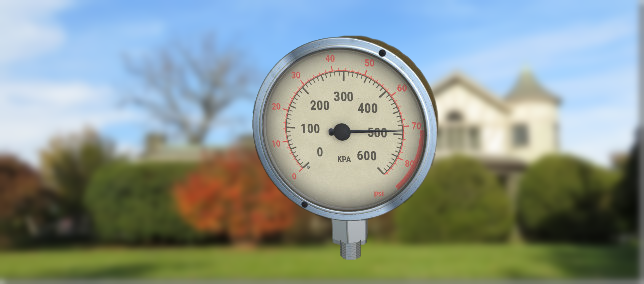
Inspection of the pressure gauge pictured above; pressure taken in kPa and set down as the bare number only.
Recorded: 490
